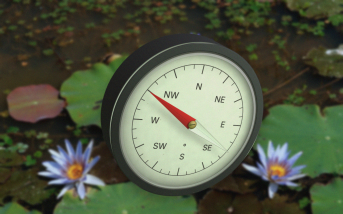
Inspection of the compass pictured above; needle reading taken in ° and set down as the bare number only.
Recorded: 300
